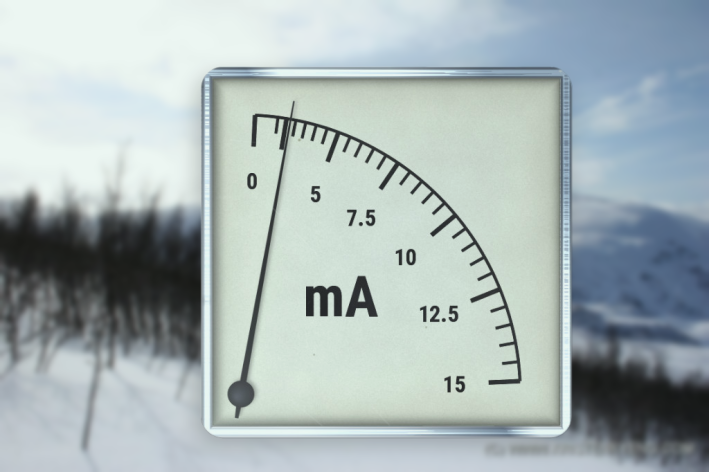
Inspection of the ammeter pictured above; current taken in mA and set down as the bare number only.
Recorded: 2.75
